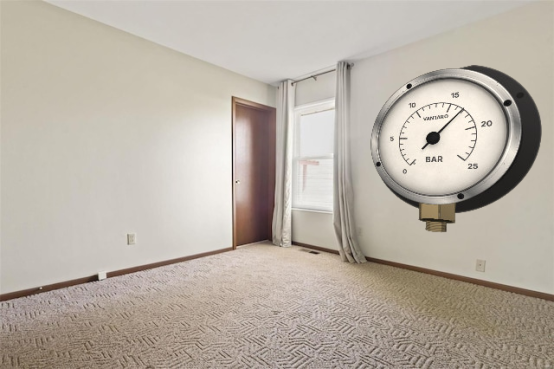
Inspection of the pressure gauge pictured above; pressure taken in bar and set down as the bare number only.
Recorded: 17
